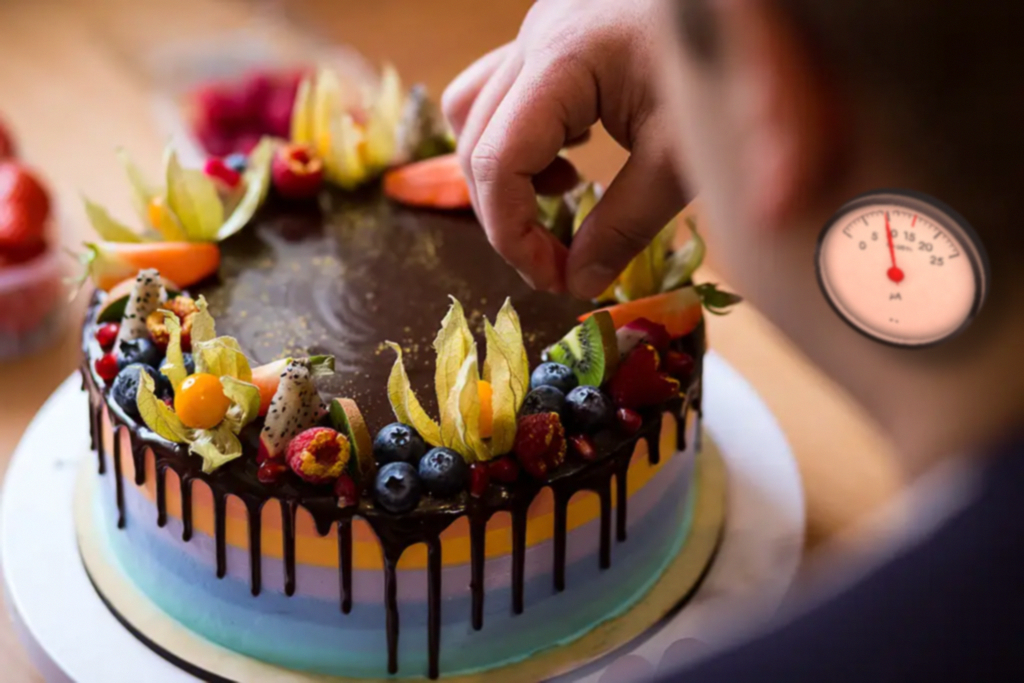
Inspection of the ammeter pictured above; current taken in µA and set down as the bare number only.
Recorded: 10
